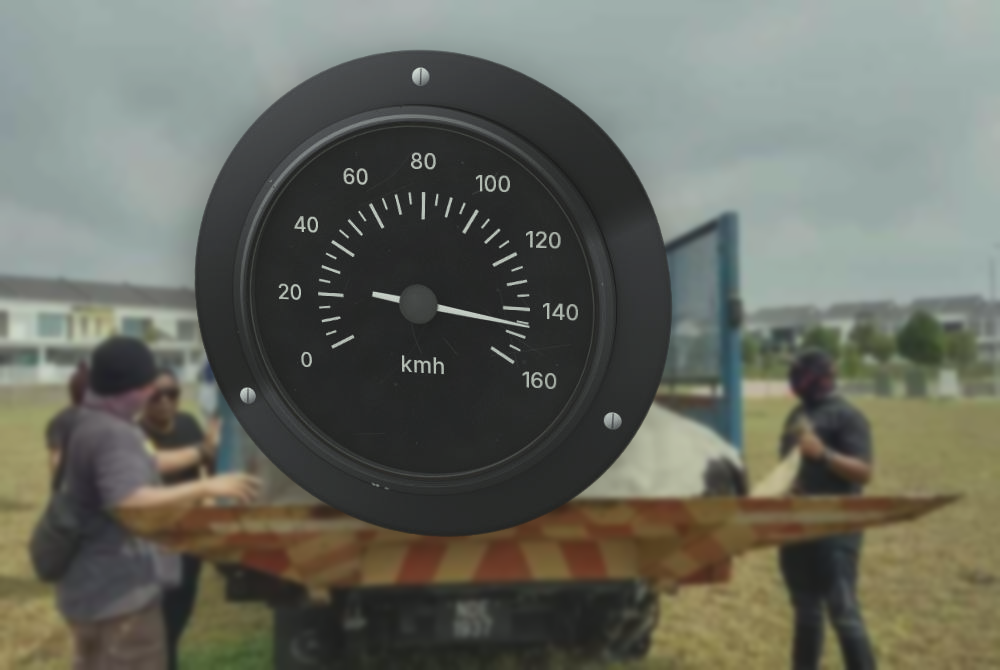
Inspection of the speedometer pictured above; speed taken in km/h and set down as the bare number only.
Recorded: 145
